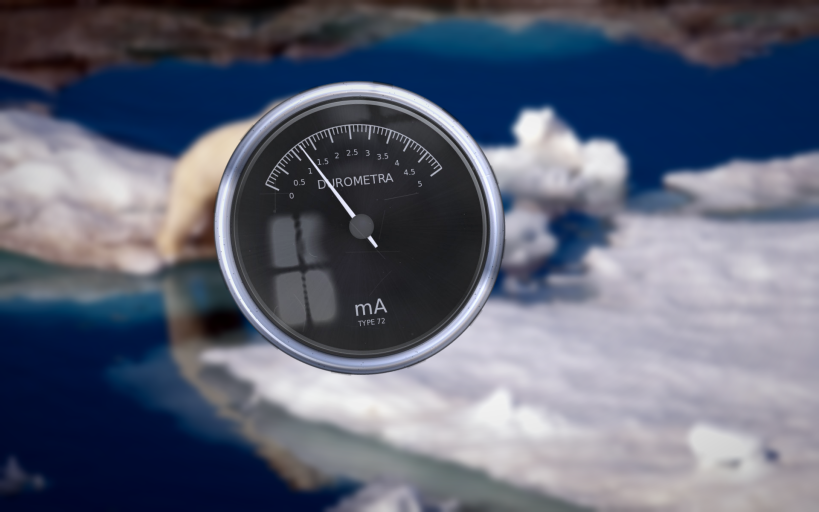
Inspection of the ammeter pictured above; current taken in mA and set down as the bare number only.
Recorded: 1.2
